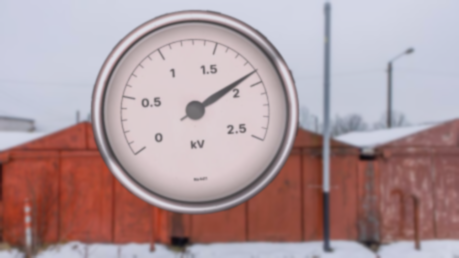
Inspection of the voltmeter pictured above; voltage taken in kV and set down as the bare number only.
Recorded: 1.9
